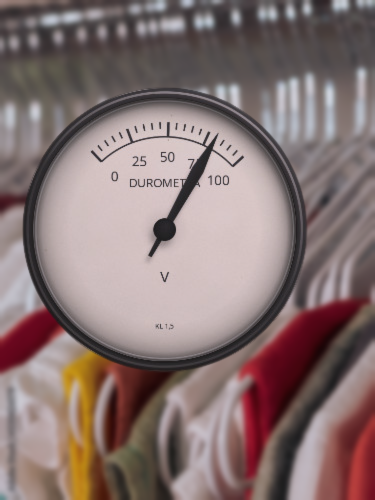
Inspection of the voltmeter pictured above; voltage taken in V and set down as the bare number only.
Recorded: 80
